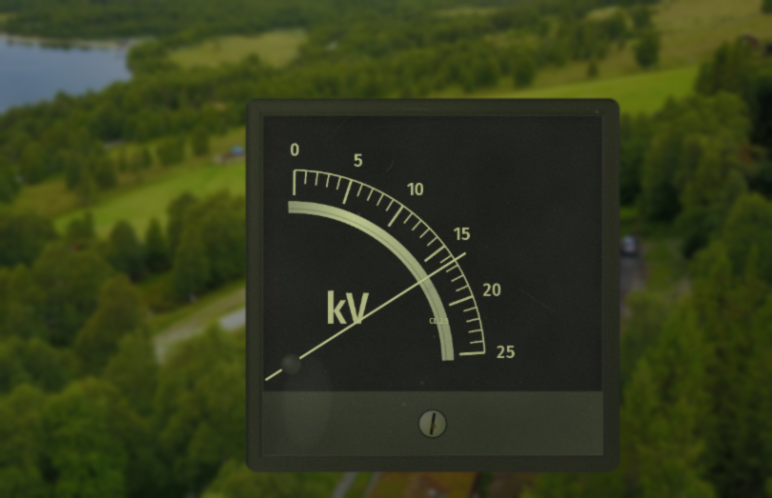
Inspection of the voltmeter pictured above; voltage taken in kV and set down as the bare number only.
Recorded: 16.5
